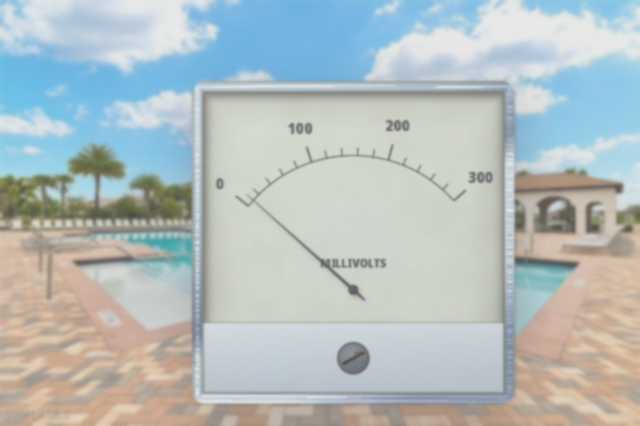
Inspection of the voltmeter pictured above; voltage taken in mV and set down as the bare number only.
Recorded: 10
